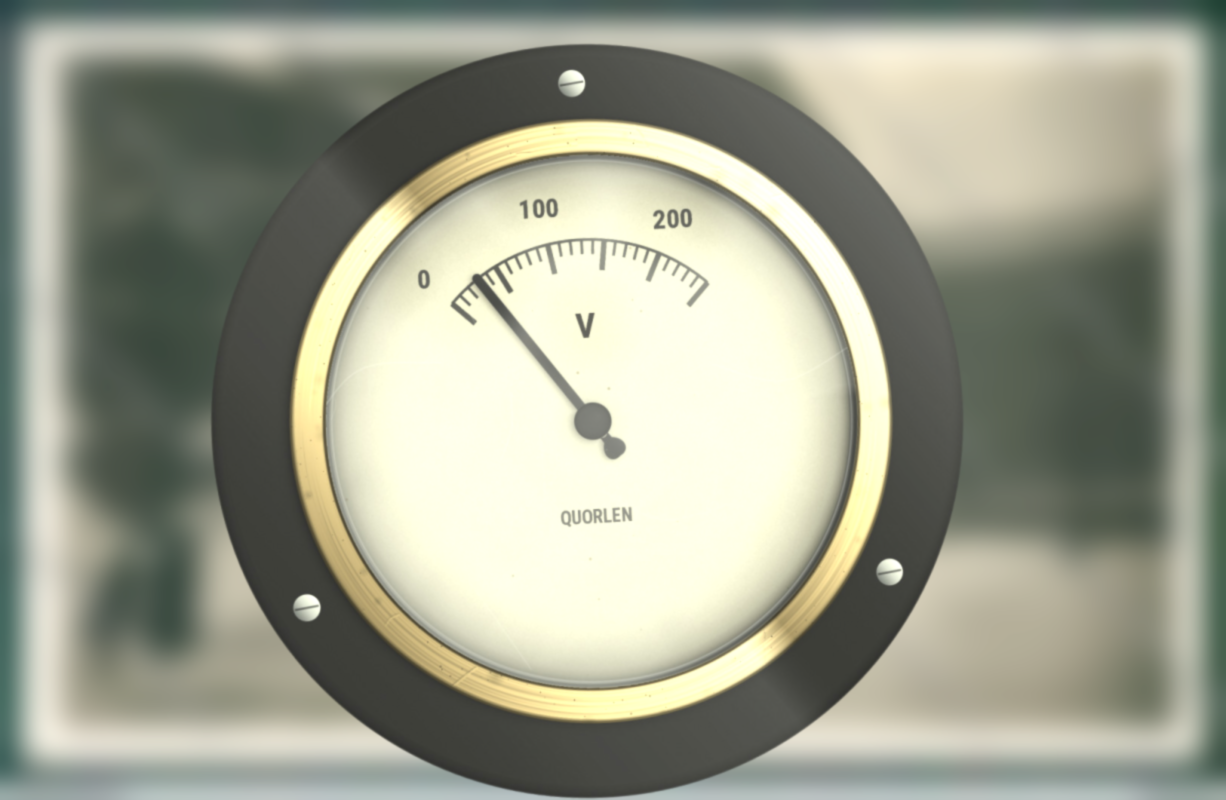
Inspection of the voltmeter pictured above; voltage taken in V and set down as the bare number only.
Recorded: 30
